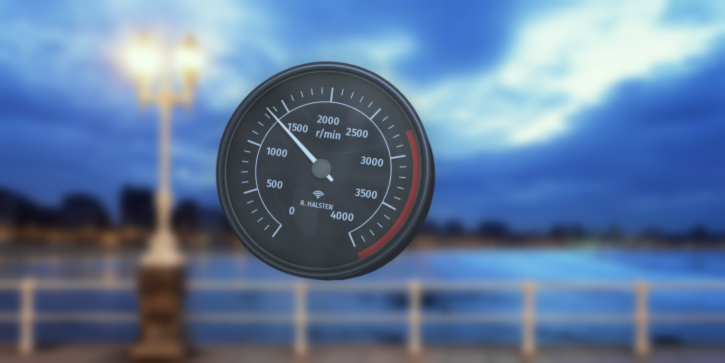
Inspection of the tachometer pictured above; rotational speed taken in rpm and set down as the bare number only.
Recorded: 1350
